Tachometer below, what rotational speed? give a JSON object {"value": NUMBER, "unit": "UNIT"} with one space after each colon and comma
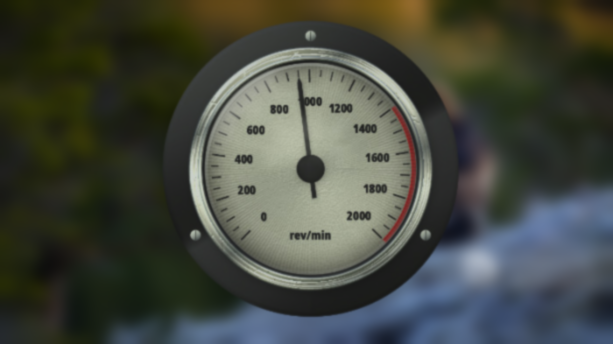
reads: {"value": 950, "unit": "rpm"}
